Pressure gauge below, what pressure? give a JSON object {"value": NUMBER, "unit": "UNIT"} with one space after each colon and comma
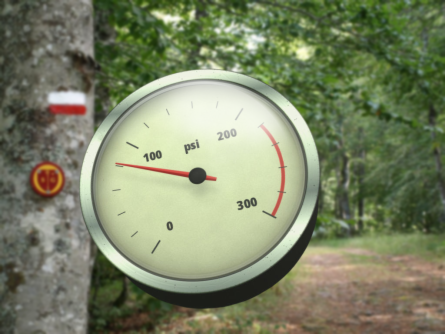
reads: {"value": 80, "unit": "psi"}
